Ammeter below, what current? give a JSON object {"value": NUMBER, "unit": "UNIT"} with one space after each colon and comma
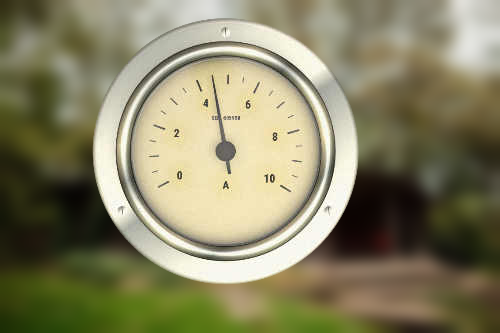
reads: {"value": 4.5, "unit": "A"}
